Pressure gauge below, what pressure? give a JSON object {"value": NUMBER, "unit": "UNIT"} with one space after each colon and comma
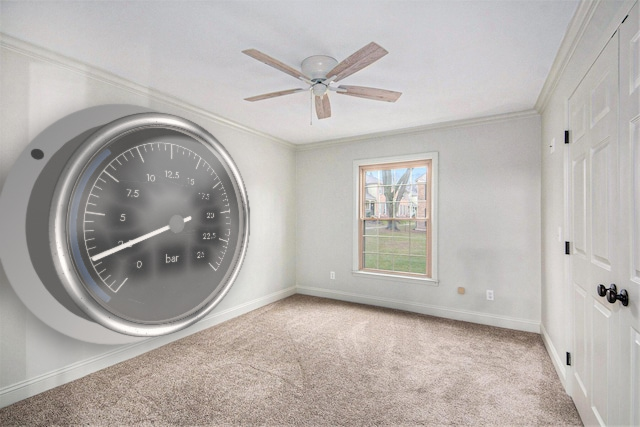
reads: {"value": 2.5, "unit": "bar"}
